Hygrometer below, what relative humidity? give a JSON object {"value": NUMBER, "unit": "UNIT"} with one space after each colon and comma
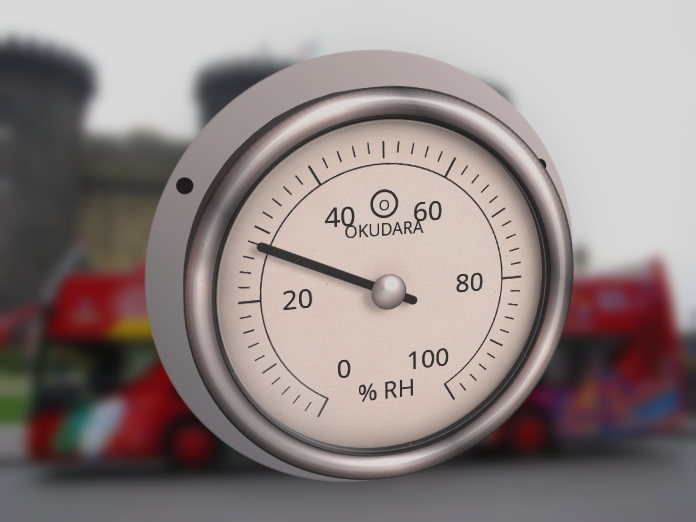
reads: {"value": 28, "unit": "%"}
